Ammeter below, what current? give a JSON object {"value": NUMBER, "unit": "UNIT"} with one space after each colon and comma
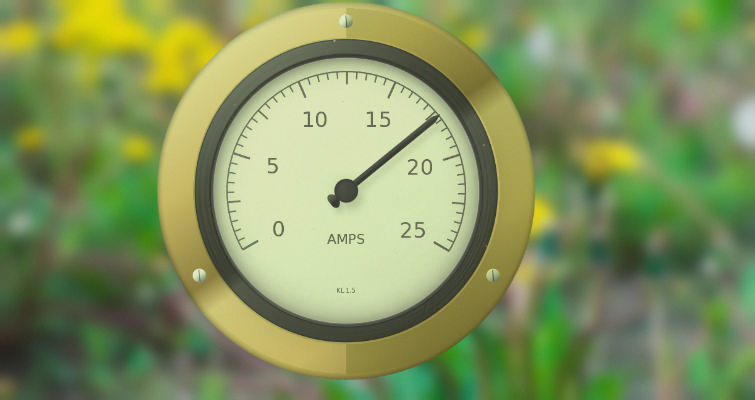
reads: {"value": 17.75, "unit": "A"}
